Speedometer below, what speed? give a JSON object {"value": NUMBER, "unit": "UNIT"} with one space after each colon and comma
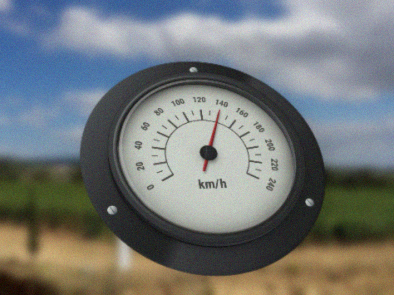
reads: {"value": 140, "unit": "km/h"}
